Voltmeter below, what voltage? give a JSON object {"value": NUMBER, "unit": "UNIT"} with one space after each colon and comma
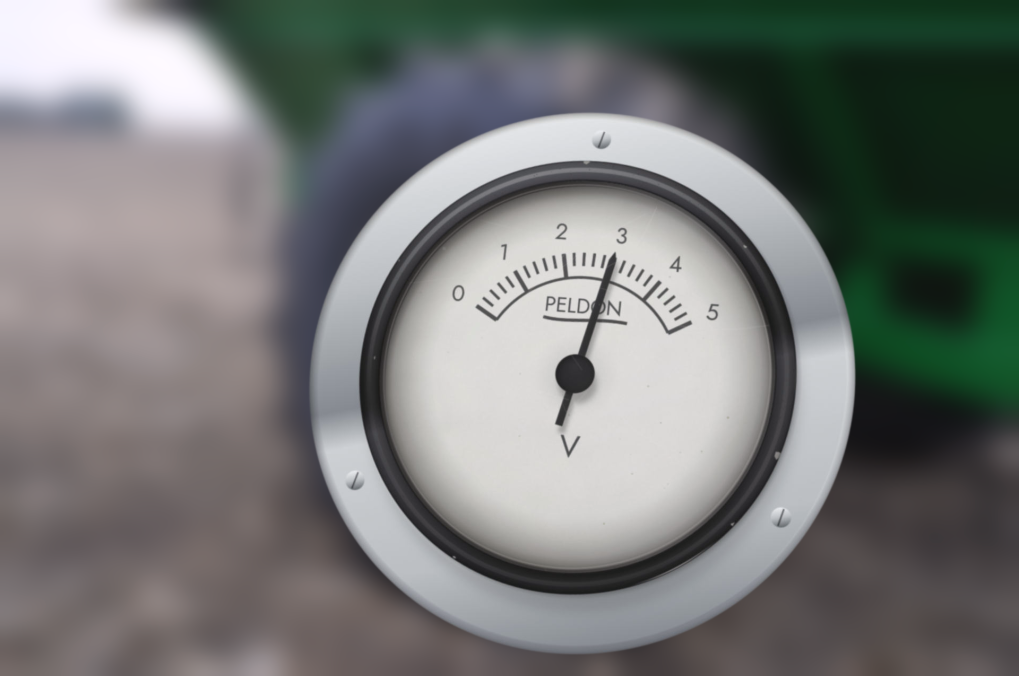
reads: {"value": 3, "unit": "V"}
